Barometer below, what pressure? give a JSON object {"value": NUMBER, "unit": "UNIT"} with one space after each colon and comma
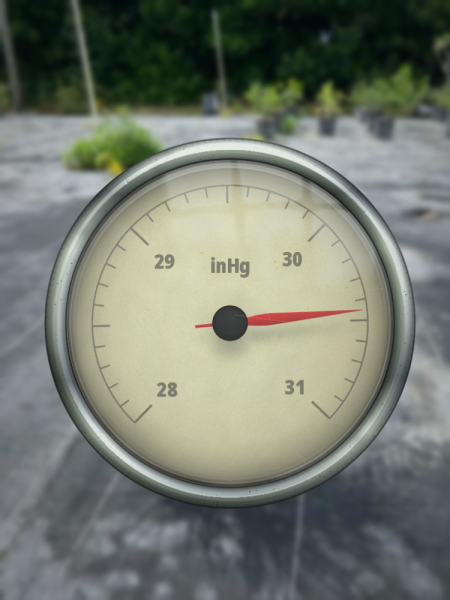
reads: {"value": 30.45, "unit": "inHg"}
